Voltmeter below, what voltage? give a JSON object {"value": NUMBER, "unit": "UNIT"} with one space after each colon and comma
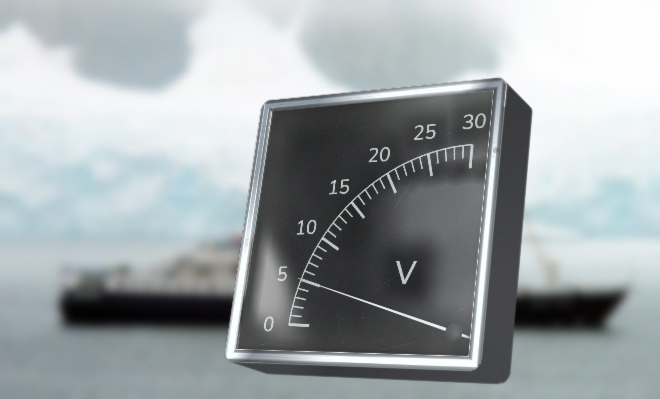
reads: {"value": 5, "unit": "V"}
